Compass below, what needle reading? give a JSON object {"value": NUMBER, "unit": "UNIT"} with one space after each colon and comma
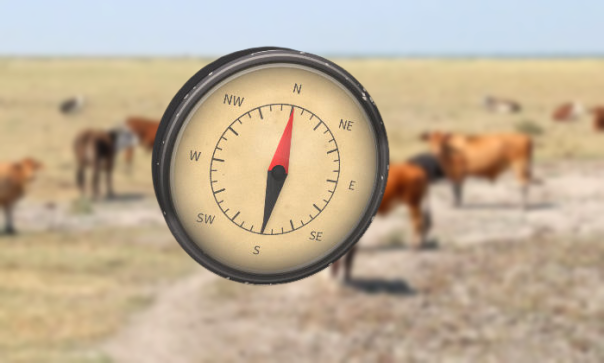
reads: {"value": 0, "unit": "°"}
